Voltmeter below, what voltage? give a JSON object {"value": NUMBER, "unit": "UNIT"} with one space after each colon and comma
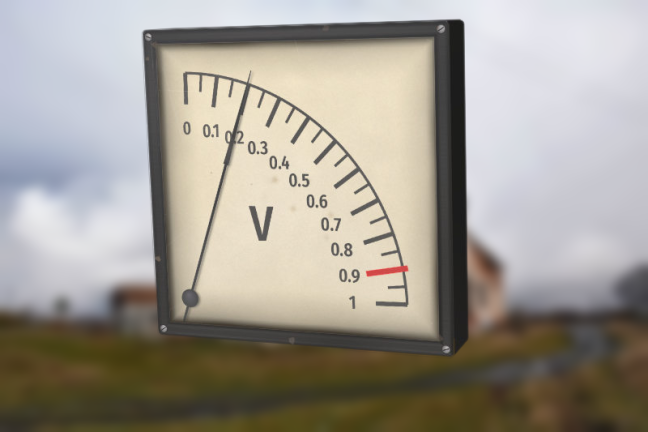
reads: {"value": 0.2, "unit": "V"}
